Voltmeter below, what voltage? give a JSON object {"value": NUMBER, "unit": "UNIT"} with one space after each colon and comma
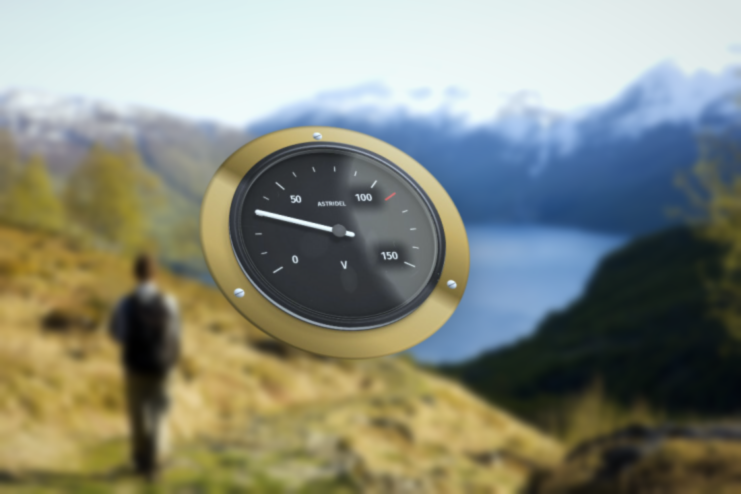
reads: {"value": 30, "unit": "V"}
